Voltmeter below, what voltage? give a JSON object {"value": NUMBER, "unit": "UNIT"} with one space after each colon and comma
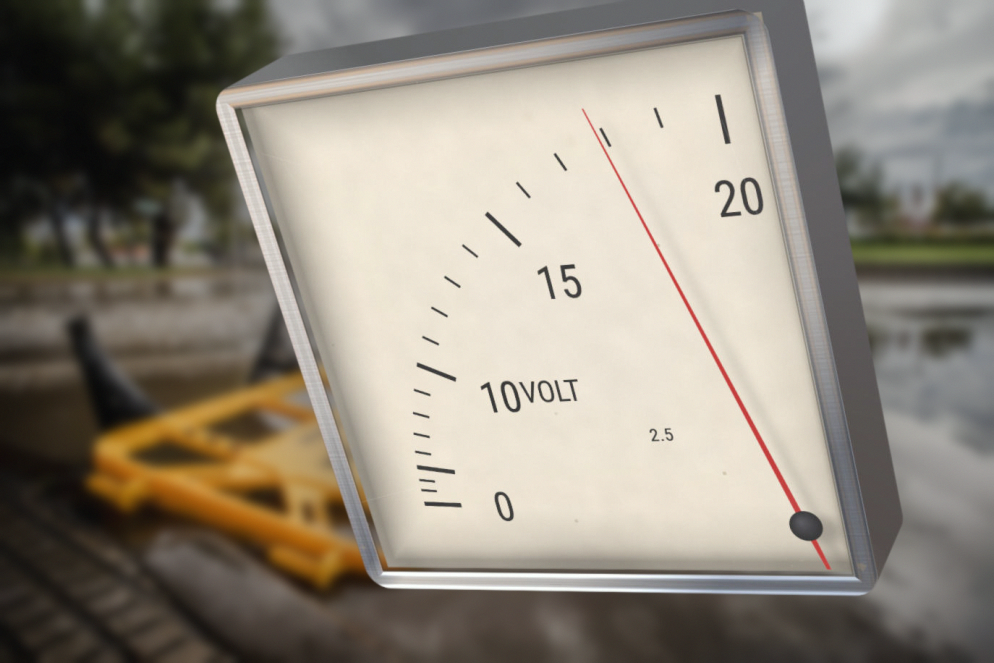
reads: {"value": 18, "unit": "V"}
